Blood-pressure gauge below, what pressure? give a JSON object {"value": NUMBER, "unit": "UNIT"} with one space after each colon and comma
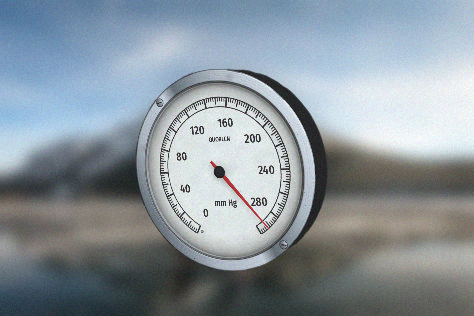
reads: {"value": 290, "unit": "mmHg"}
